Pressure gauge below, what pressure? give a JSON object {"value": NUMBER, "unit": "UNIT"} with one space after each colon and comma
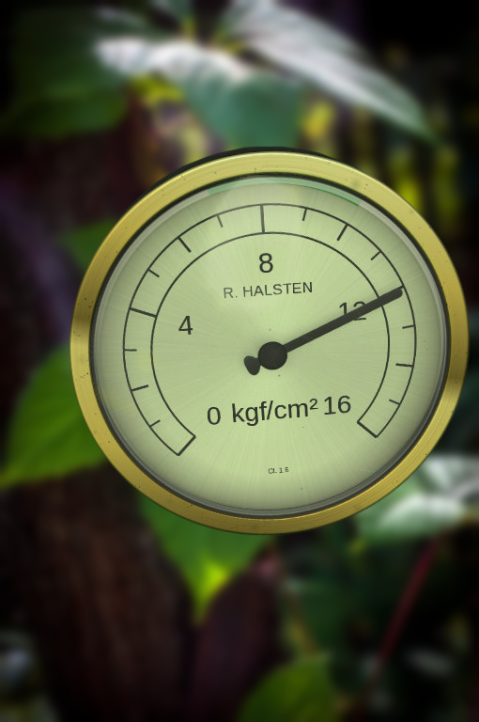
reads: {"value": 12, "unit": "kg/cm²"}
